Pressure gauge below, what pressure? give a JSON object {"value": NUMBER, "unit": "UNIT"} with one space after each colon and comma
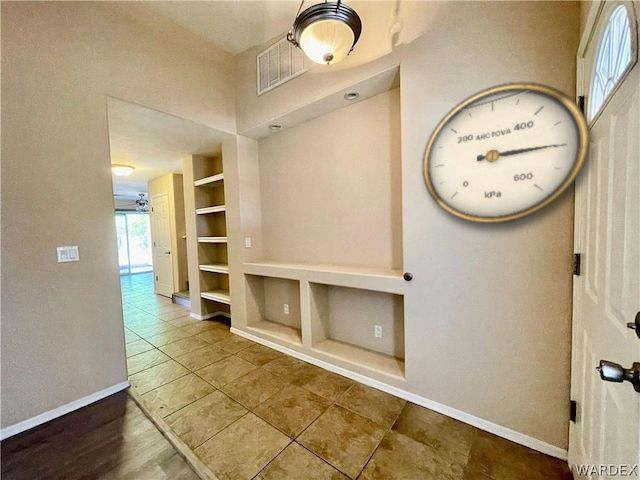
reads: {"value": 500, "unit": "kPa"}
